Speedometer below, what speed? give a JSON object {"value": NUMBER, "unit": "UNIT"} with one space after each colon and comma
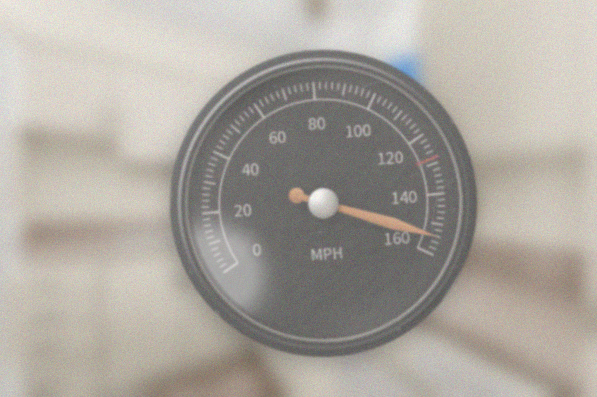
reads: {"value": 154, "unit": "mph"}
